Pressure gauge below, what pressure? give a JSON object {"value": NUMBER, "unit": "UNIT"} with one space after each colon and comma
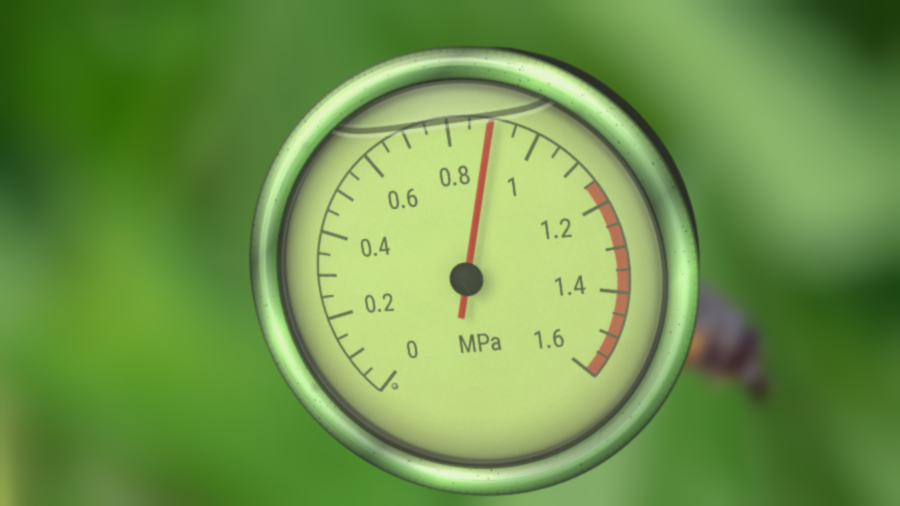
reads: {"value": 0.9, "unit": "MPa"}
